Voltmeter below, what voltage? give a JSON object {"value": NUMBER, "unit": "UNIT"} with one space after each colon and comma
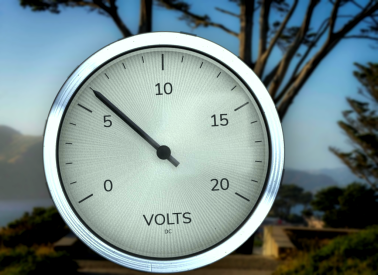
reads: {"value": 6, "unit": "V"}
